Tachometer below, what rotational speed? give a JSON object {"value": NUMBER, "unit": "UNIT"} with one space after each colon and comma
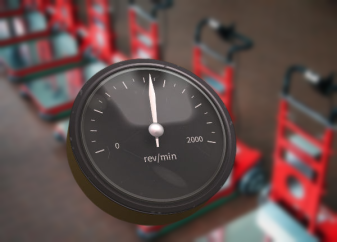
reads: {"value": 1050, "unit": "rpm"}
